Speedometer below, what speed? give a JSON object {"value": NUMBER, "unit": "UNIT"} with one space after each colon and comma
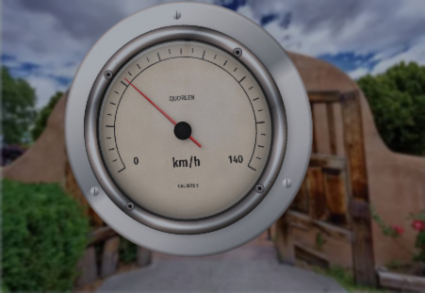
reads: {"value": 42.5, "unit": "km/h"}
